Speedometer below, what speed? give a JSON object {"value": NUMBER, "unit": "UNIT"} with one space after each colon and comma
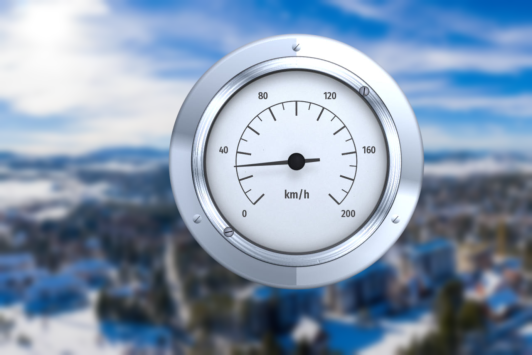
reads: {"value": 30, "unit": "km/h"}
